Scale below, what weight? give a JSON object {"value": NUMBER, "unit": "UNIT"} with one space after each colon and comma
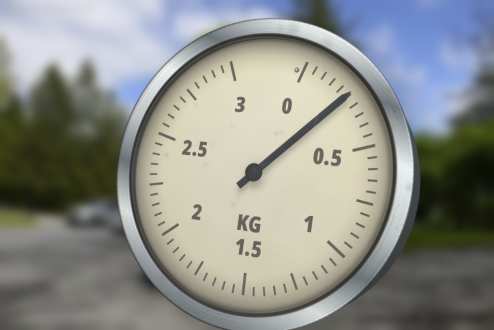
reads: {"value": 0.25, "unit": "kg"}
